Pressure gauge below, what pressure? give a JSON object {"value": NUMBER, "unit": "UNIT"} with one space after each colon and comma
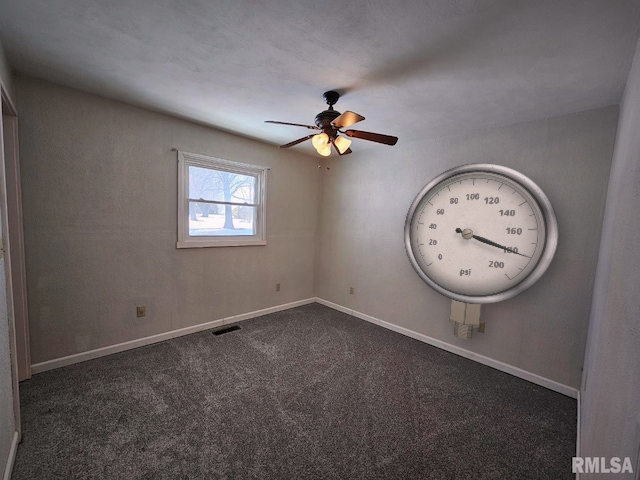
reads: {"value": 180, "unit": "psi"}
